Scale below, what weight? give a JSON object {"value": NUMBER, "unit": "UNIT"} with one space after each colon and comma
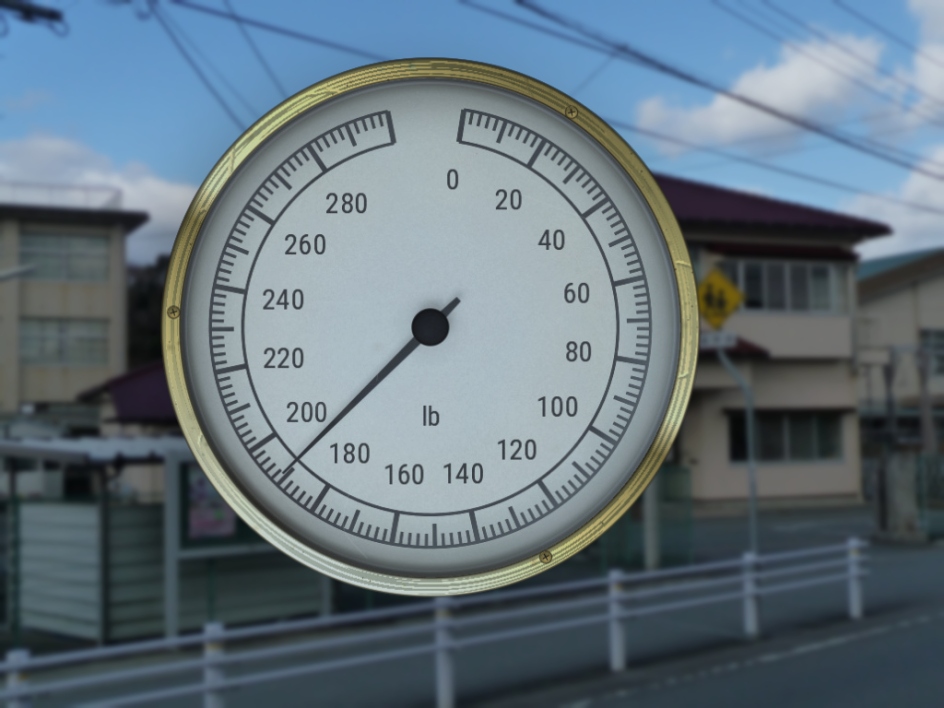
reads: {"value": 191, "unit": "lb"}
